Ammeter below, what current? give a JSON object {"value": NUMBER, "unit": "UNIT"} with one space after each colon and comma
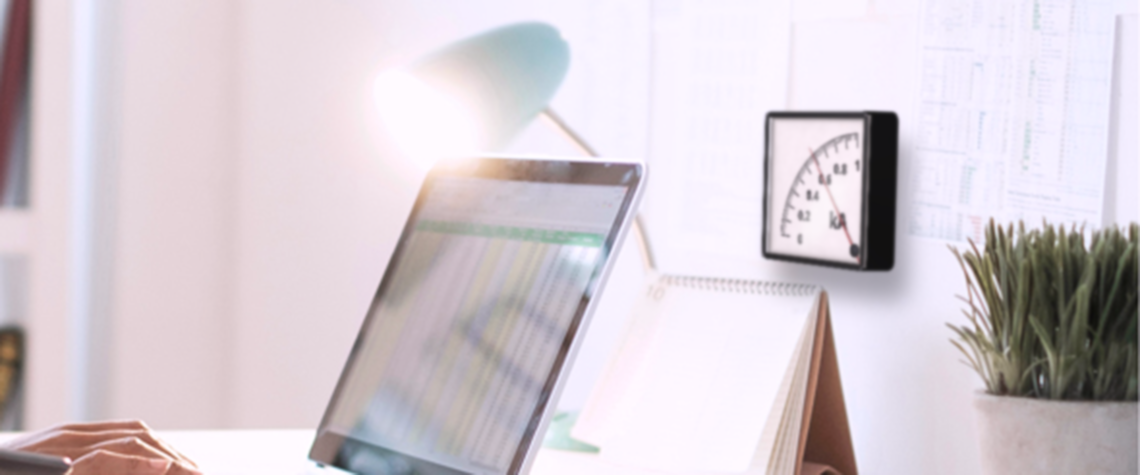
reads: {"value": 0.6, "unit": "kA"}
